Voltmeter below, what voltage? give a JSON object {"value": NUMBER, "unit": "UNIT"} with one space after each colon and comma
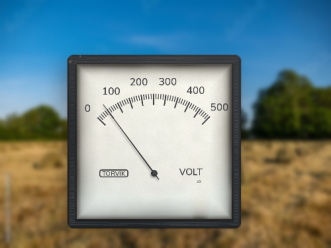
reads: {"value": 50, "unit": "V"}
